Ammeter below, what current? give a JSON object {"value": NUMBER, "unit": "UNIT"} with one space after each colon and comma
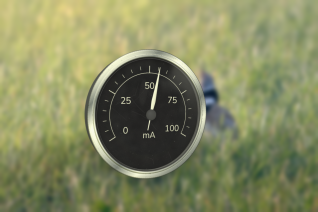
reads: {"value": 55, "unit": "mA"}
